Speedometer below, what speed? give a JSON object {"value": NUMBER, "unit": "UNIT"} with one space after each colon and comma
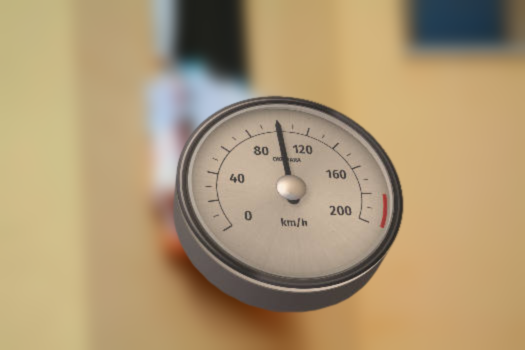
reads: {"value": 100, "unit": "km/h"}
